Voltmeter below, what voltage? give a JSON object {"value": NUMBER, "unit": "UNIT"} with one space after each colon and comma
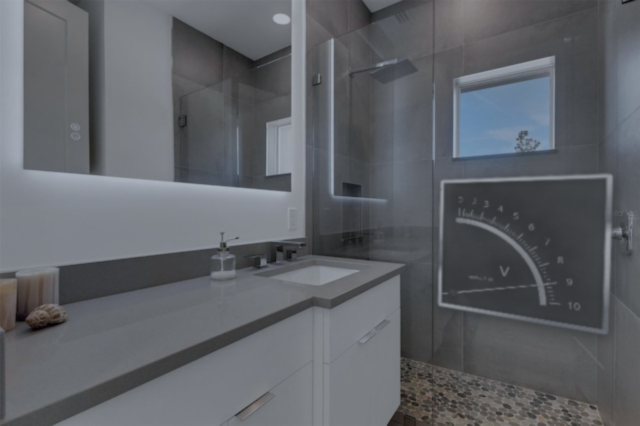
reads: {"value": 9, "unit": "V"}
